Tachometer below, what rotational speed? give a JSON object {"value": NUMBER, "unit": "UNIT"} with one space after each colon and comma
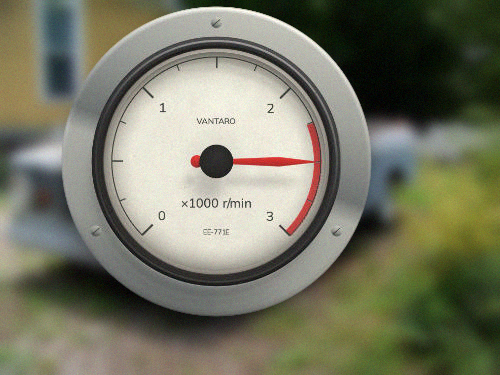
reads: {"value": 2500, "unit": "rpm"}
